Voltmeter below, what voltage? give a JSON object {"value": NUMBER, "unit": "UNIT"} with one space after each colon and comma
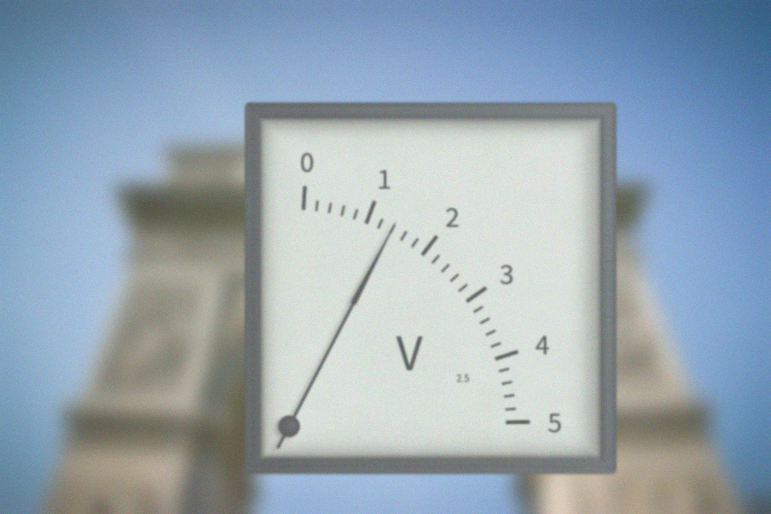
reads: {"value": 1.4, "unit": "V"}
